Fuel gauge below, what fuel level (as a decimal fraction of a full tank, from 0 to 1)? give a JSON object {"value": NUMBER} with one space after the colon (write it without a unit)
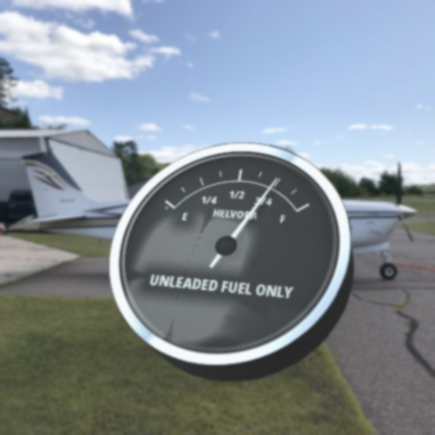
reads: {"value": 0.75}
